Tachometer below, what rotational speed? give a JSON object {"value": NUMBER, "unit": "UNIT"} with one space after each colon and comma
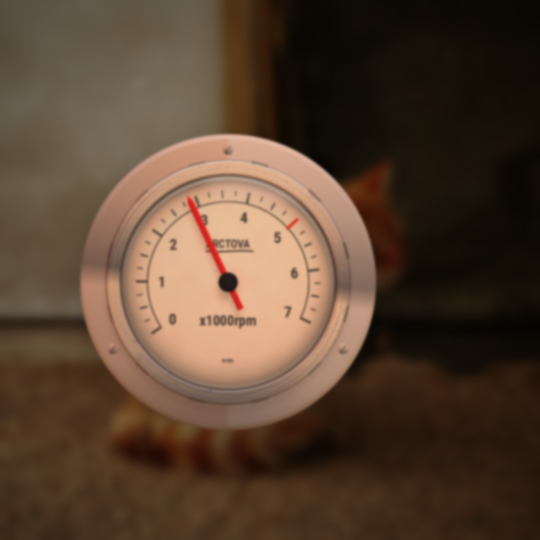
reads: {"value": 2875, "unit": "rpm"}
